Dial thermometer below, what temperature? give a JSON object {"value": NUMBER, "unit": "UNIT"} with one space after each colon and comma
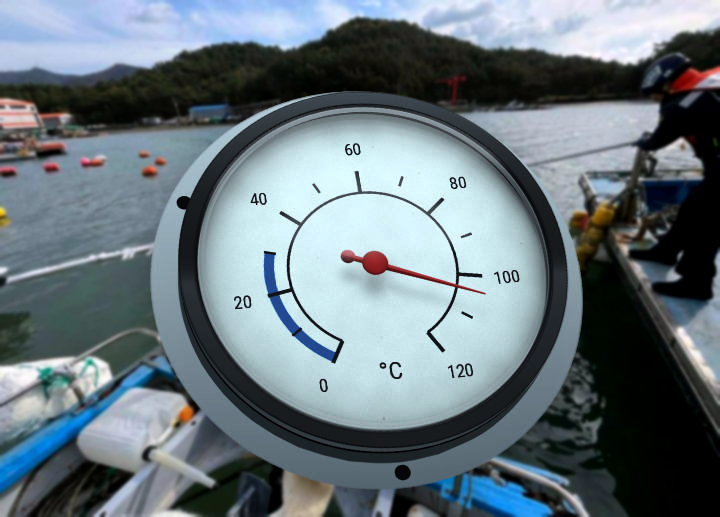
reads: {"value": 105, "unit": "°C"}
